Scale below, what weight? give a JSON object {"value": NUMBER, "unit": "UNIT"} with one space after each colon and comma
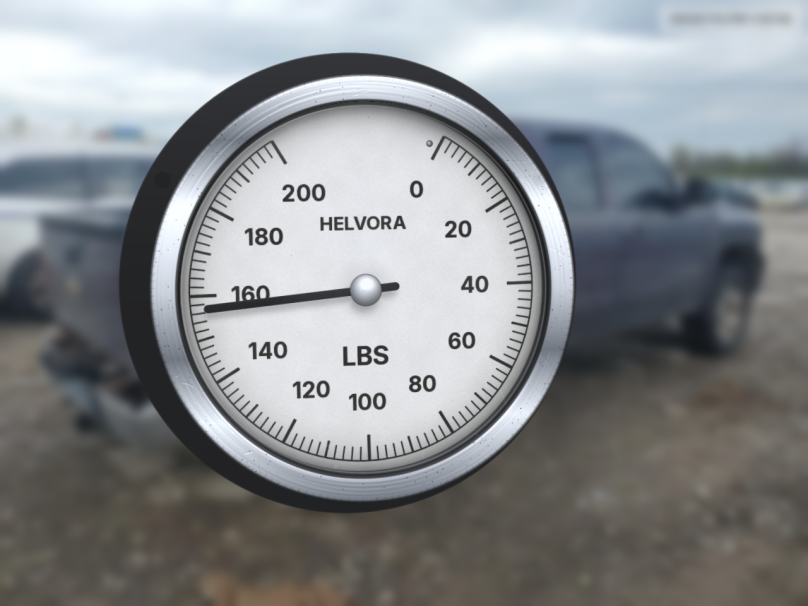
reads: {"value": 157, "unit": "lb"}
